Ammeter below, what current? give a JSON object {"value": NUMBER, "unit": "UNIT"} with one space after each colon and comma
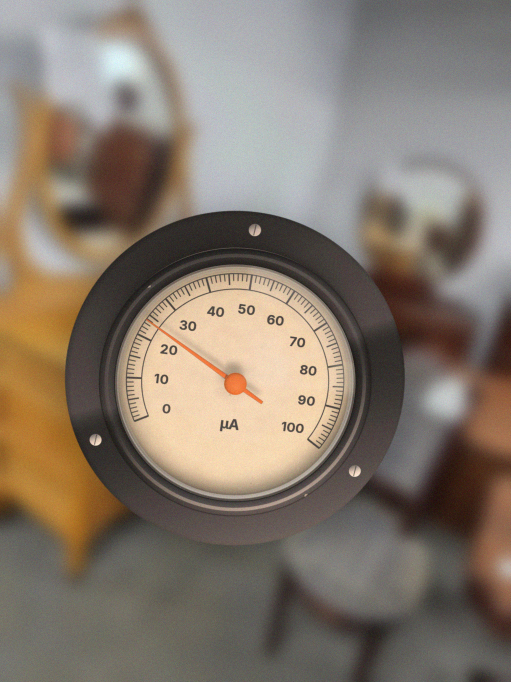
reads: {"value": 24, "unit": "µA"}
